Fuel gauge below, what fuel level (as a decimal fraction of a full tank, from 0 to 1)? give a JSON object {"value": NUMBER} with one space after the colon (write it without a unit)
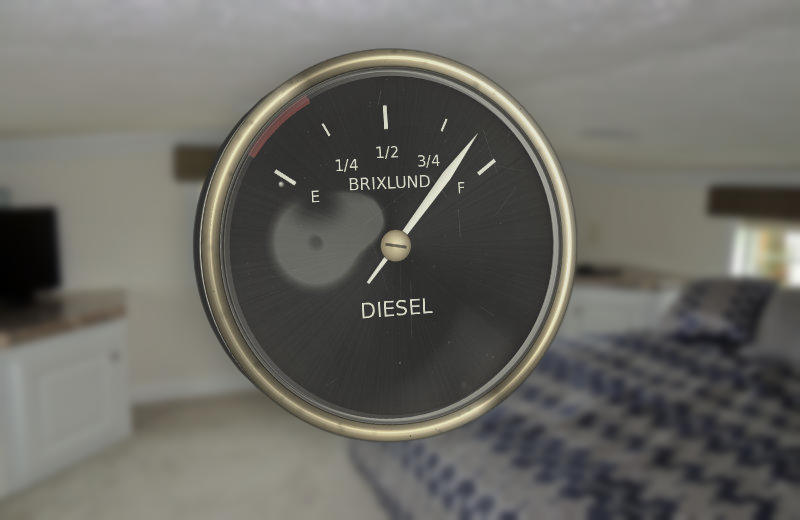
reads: {"value": 0.875}
